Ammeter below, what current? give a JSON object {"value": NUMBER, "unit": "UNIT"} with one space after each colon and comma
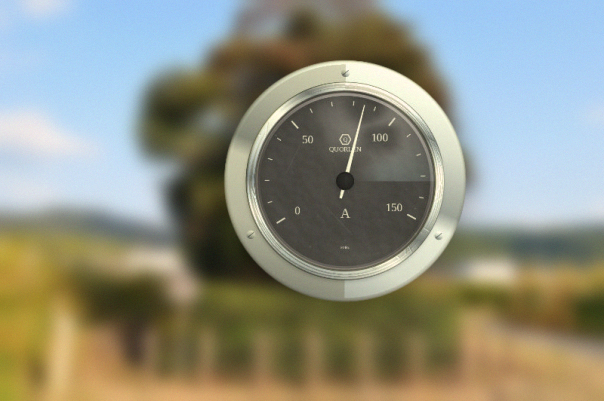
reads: {"value": 85, "unit": "A"}
